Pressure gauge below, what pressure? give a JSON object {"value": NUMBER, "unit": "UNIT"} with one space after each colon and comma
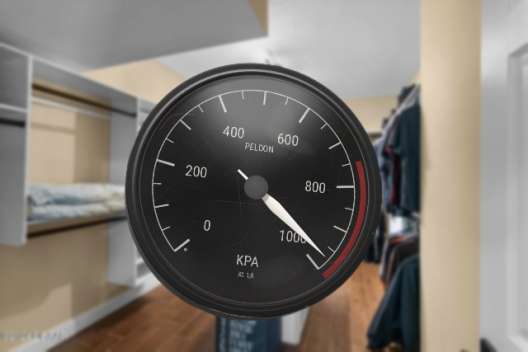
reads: {"value": 975, "unit": "kPa"}
